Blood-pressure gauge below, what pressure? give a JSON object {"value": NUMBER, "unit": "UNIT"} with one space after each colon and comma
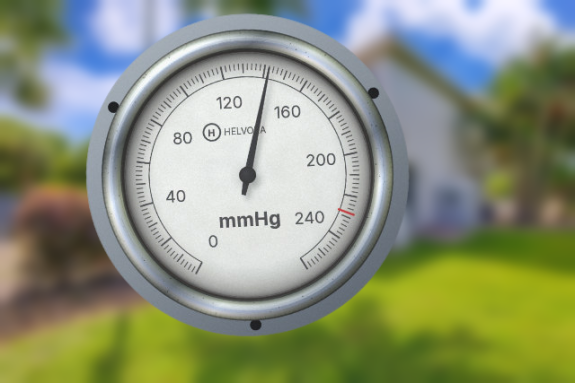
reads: {"value": 142, "unit": "mmHg"}
